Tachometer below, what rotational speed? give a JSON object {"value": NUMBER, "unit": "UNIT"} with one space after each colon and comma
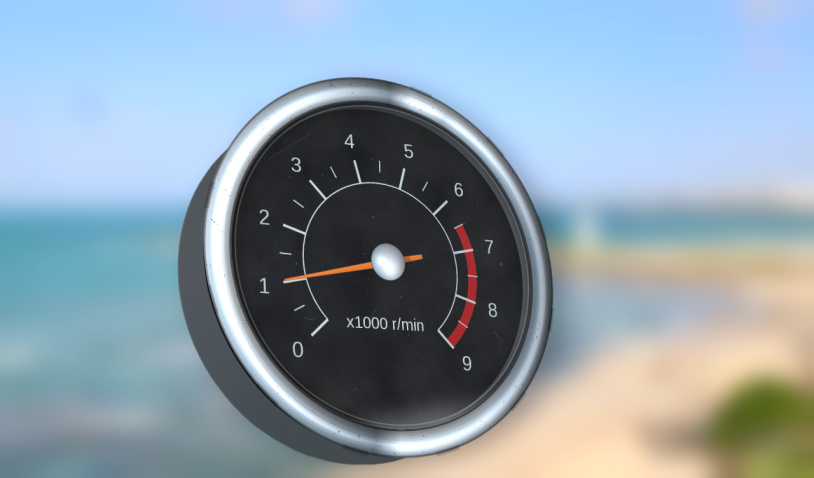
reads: {"value": 1000, "unit": "rpm"}
